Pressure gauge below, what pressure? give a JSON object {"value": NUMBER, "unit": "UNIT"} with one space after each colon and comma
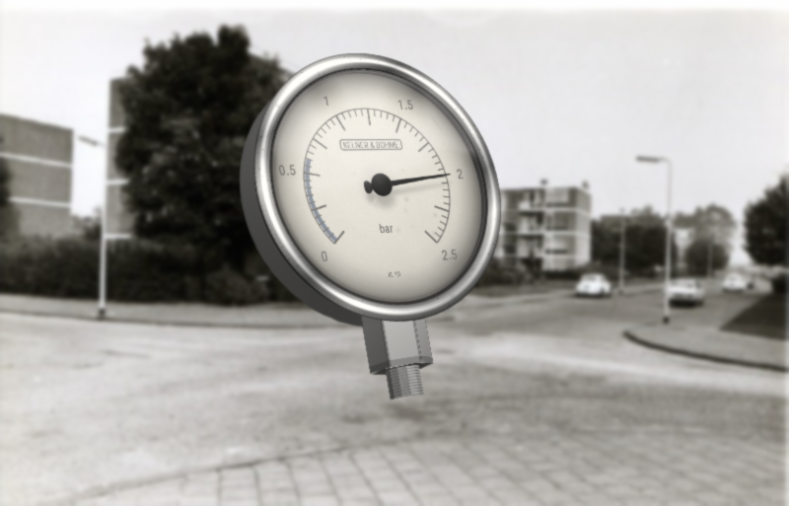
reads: {"value": 2, "unit": "bar"}
